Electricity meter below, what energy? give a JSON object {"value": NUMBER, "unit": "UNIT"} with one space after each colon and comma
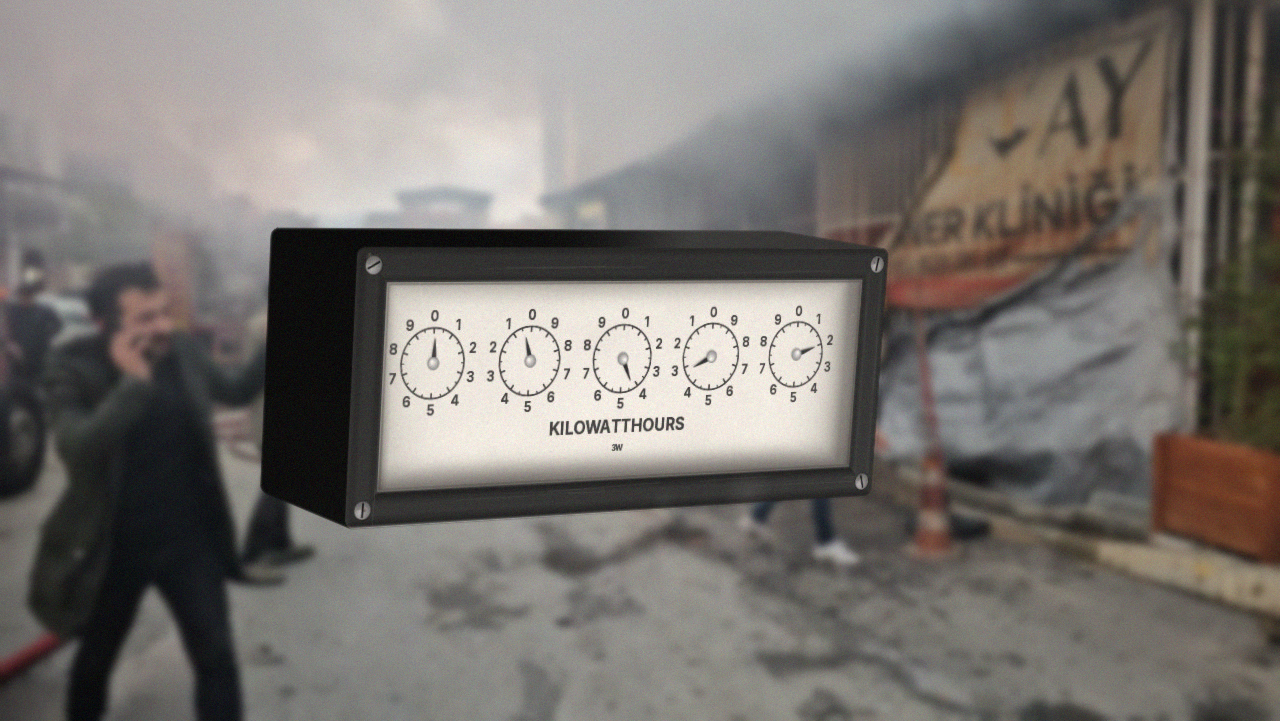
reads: {"value": 432, "unit": "kWh"}
